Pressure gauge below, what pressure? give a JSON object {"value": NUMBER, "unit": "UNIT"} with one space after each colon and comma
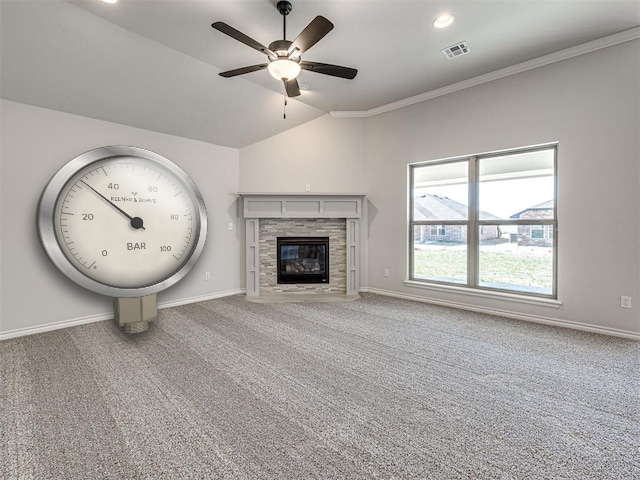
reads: {"value": 32, "unit": "bar"}
